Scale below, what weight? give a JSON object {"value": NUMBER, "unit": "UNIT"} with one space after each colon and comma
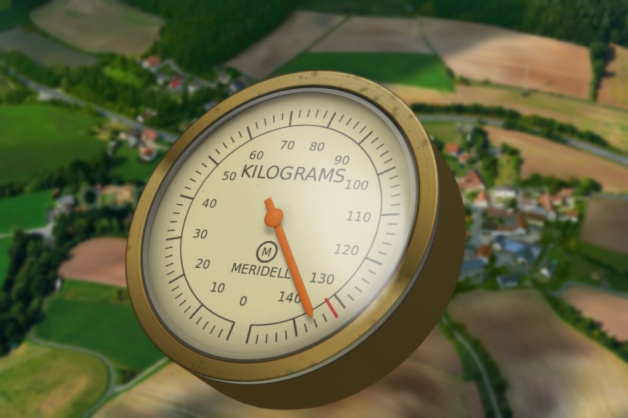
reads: {"value": 136, "unit": "kg"}
